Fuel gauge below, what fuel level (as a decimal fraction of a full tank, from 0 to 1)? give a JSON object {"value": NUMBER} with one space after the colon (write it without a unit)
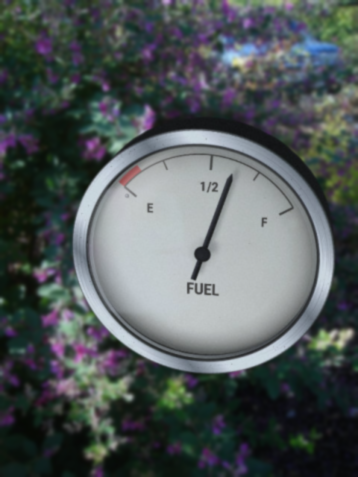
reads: {"value": 0.625}
